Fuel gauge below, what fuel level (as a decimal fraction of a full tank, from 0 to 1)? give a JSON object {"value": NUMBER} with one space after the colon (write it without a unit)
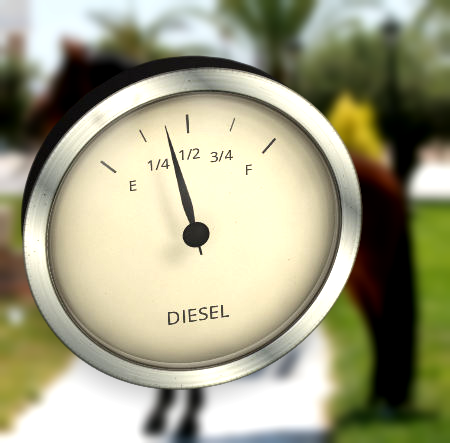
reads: {"value": 0.375}
